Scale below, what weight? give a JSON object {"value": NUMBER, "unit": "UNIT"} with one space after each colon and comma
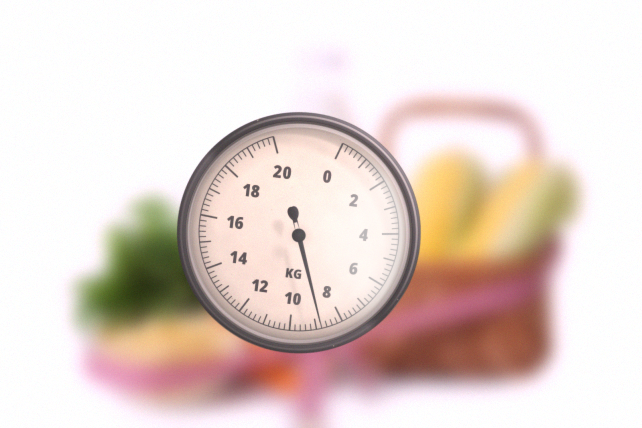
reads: {"value": 8.8, "unit": "kg"}
